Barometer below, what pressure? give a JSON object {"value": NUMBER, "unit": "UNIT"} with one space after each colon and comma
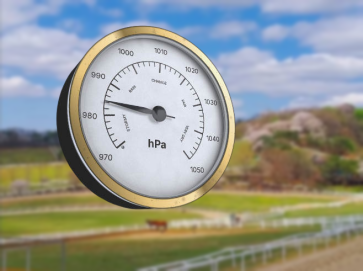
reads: {"value": 984, "unit": "hPa"}
